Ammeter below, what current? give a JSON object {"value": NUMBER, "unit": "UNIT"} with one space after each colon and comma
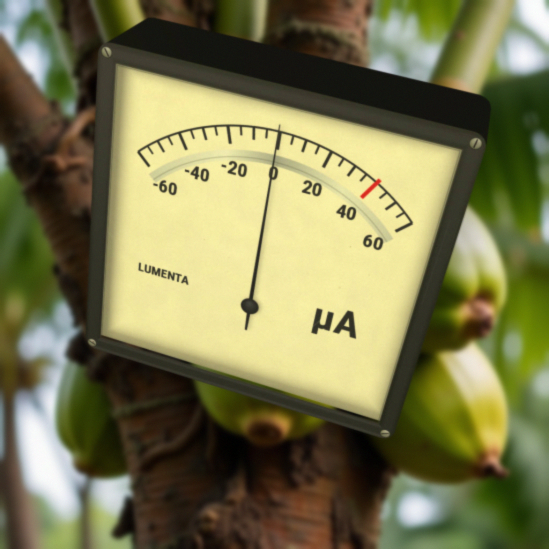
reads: {"value": 0, "unit": "µA"}
